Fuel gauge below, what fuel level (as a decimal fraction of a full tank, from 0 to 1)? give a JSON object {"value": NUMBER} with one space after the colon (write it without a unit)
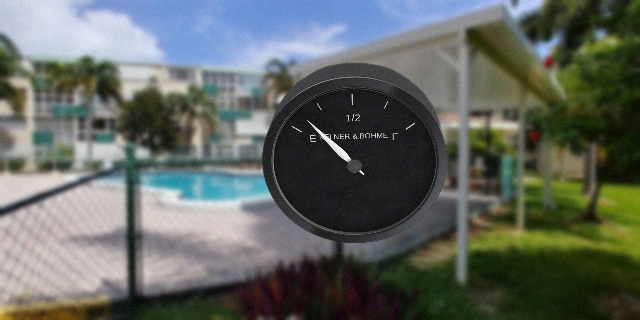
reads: {"value": 0.125}
